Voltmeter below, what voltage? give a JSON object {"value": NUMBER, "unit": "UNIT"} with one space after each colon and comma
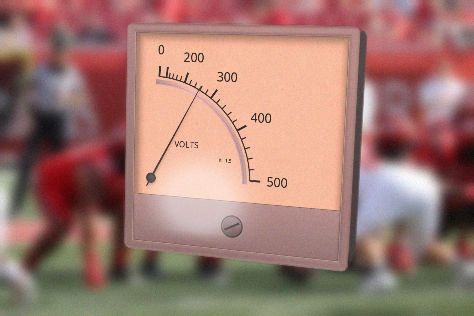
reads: {"value": 260, "unit": "V"}
